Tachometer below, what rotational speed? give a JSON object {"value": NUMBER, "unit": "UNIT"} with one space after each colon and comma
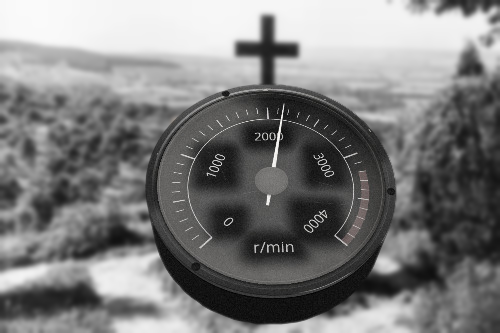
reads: {"value": 2150, "unit": "rpm"}
